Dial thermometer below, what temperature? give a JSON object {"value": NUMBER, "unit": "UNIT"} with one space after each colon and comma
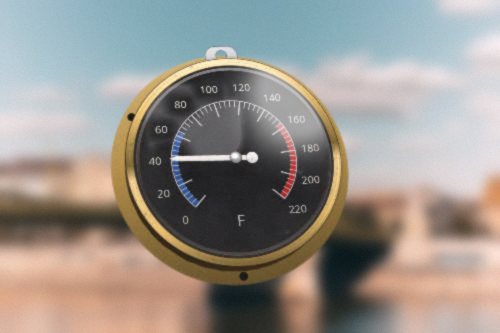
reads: {"value": 40, "unit": "°F"}
